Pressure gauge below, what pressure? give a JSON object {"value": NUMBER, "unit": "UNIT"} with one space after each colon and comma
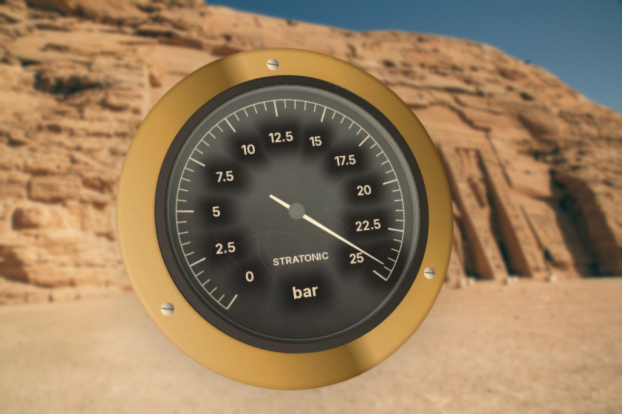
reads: {"value": 24.5, "unit": "bar"}
